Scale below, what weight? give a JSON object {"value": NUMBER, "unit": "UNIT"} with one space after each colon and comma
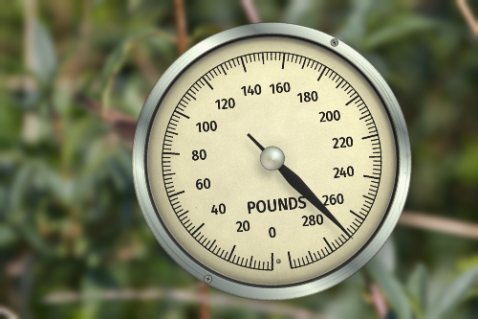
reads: {"value": 270, "unit": "lb"}
